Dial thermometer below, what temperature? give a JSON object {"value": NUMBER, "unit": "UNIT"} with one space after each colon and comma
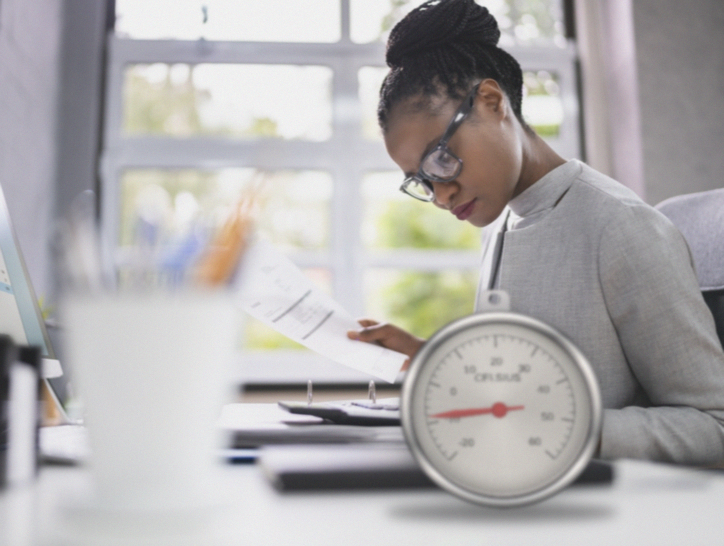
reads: {"value": -8, "unit": "°C"}
